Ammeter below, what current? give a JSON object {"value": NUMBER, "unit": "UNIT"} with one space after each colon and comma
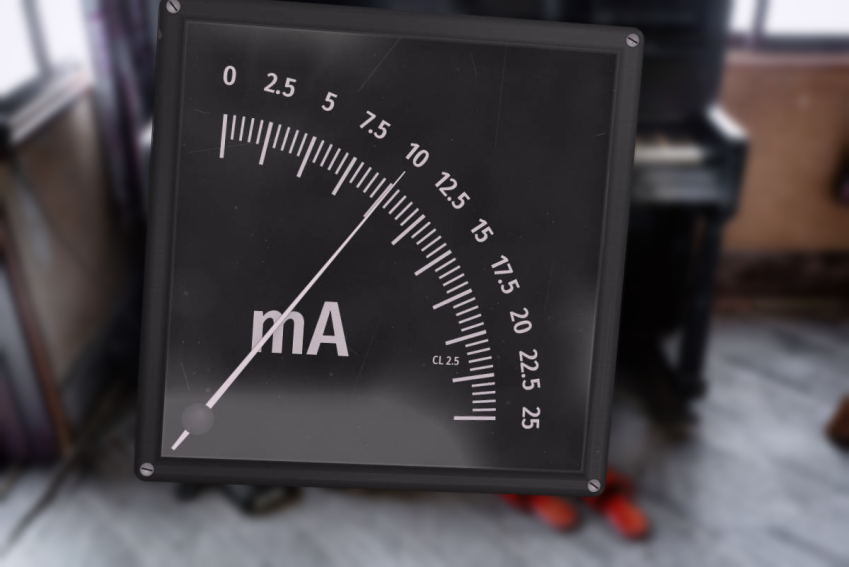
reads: {"value": 10, "unit": "mA"}
